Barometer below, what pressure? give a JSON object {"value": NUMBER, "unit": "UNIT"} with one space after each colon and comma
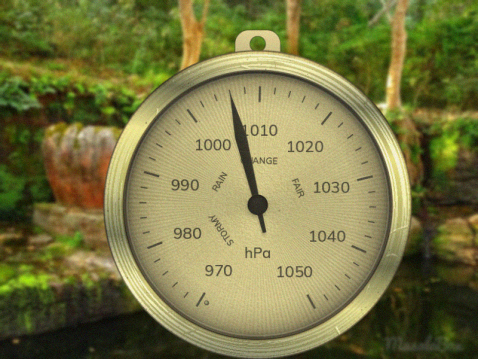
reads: {"value": 1006, "unit": "hPa"}
